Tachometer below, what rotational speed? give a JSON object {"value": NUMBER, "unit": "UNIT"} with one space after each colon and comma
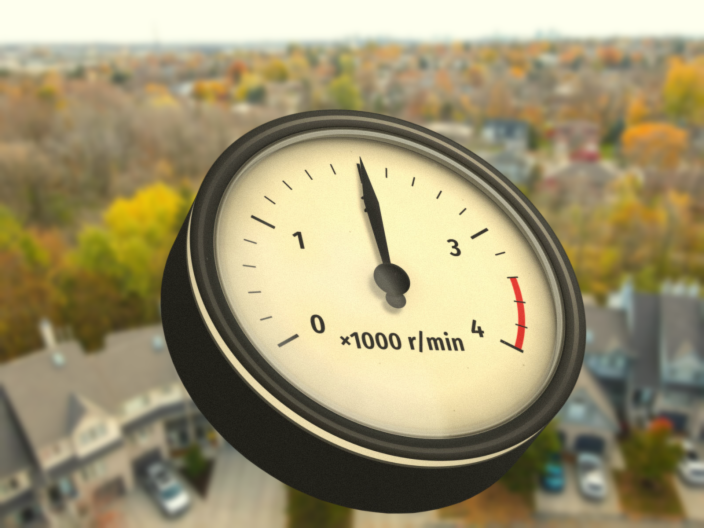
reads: {"value": 2000, "unit": "rpm"}
